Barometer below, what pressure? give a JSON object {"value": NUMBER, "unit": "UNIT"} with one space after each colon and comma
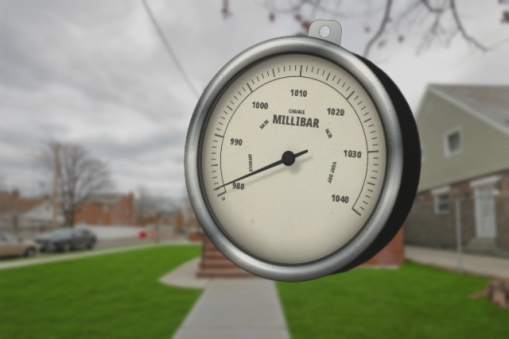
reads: {"value": 981, "unit": "mbar"}
